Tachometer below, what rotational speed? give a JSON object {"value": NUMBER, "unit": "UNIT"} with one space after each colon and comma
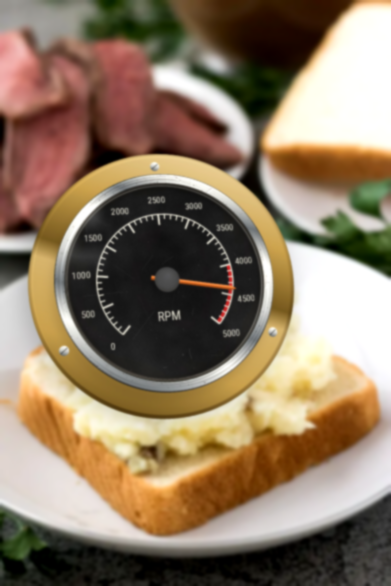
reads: {"value": 4400, "unit": "rpm"}
